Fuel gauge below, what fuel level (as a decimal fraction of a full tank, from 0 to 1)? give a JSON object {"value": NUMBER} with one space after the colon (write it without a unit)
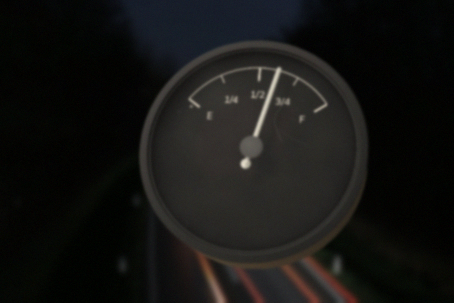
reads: {"value": 0.625}
